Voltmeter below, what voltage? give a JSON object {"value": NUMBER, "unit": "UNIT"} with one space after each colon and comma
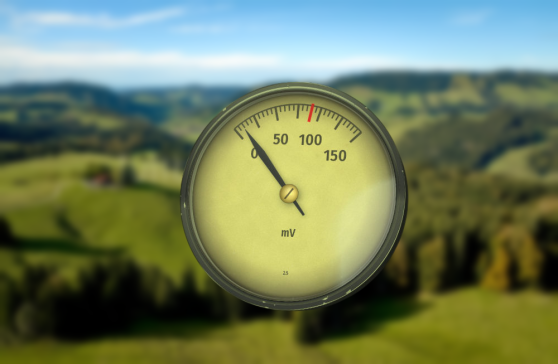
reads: {"value": 10, "unit": "mV"}
